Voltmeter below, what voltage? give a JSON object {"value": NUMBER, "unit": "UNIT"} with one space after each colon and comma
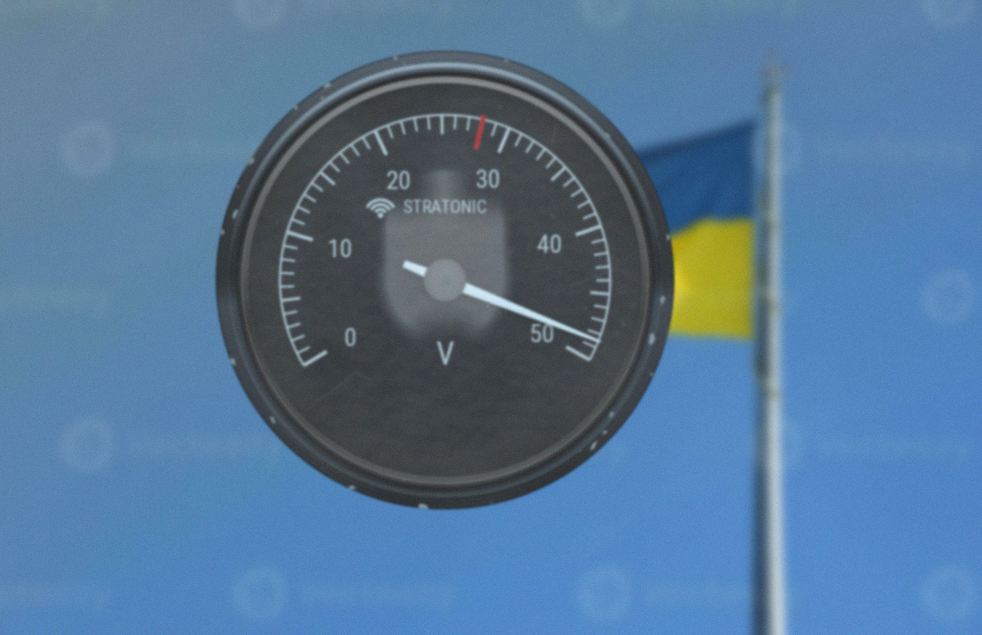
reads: {"value": 48.5, "unit": "V"}
